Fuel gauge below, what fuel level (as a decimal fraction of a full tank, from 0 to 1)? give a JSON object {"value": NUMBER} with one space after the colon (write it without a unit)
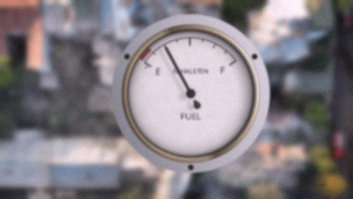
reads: {"value": 0.25}
